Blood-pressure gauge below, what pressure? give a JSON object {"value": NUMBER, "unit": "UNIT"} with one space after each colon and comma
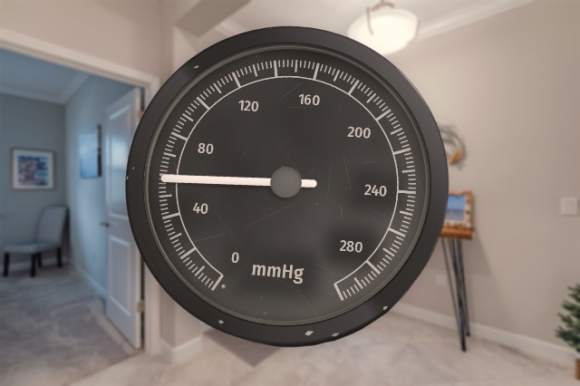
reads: {"value": 58, "unit": "mmHg"}
